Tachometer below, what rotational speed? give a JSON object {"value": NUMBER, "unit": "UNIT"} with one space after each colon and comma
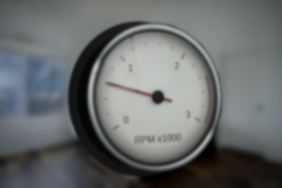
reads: {"value": 600, "unit": "rpm"}
